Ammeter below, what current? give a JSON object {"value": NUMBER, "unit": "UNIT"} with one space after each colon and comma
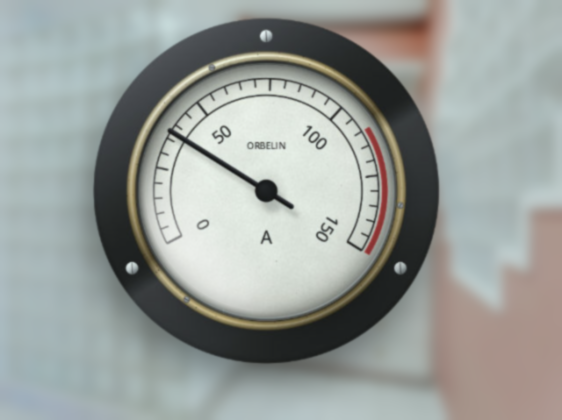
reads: {"value": 37.5, "unit": "A"}
